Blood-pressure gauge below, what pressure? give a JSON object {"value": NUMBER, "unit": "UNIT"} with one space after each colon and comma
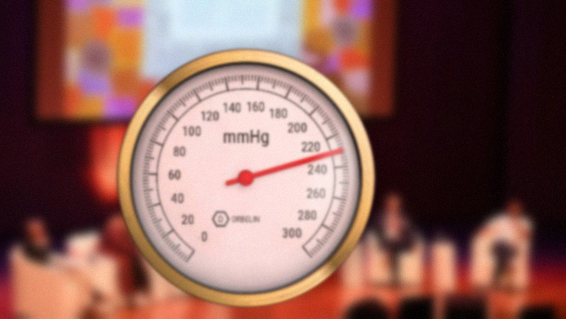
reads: {"value": 230, "unit": "mmHg"}
